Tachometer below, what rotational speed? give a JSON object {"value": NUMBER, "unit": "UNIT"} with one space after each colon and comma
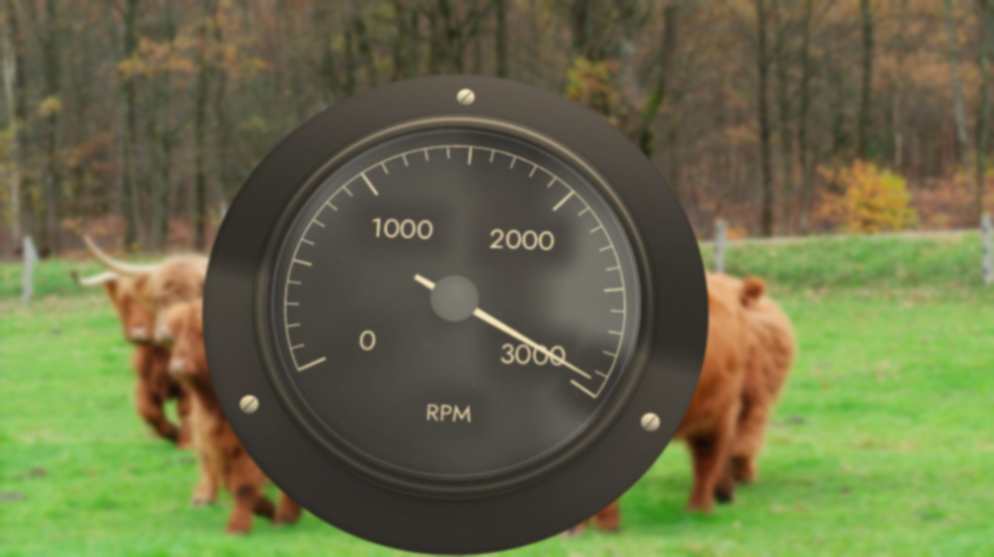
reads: {"value": 2950, "unit": "rpm"}
